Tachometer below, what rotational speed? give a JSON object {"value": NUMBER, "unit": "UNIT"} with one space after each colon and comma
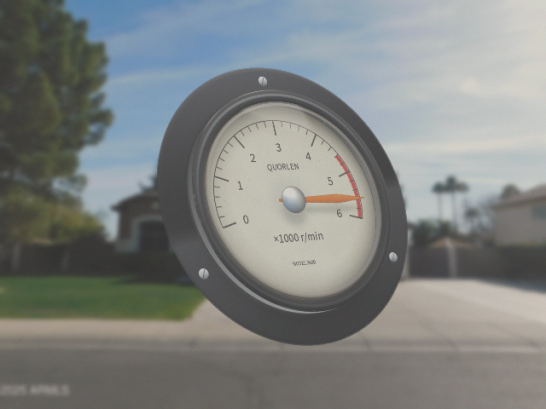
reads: {"value": 5600, "unit": "rpm"}
